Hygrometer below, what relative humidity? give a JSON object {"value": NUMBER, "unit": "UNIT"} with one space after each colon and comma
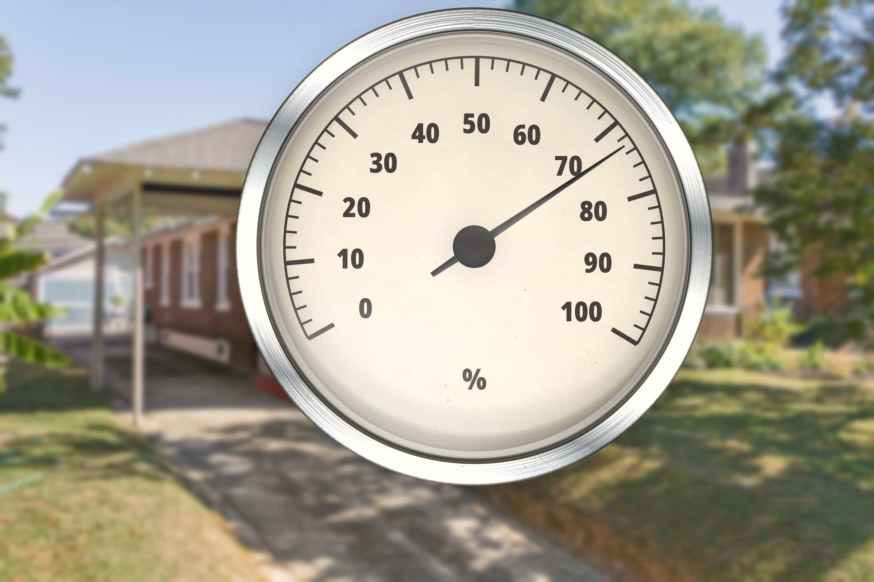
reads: {"value": 73, "unit": "%"}
